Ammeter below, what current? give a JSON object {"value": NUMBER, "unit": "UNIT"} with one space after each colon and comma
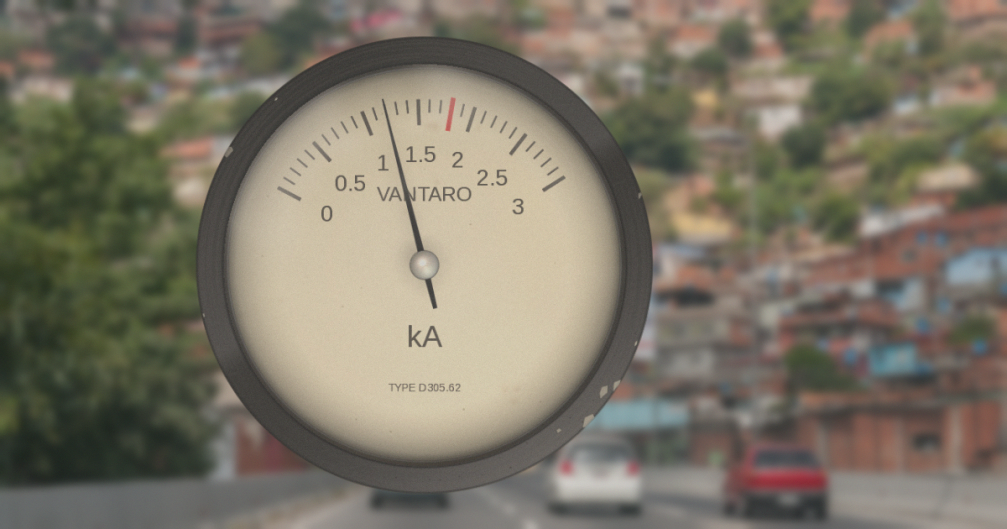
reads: {"value": 1.2, "unit": "kA"}
